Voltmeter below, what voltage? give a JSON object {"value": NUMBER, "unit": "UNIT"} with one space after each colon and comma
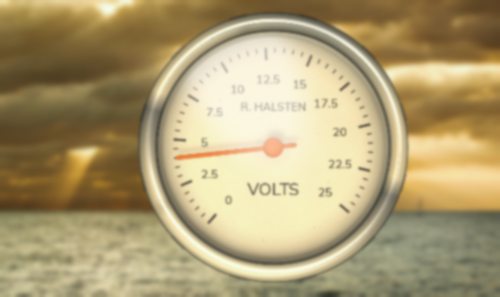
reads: {"value": 4, "unit": "V"}
